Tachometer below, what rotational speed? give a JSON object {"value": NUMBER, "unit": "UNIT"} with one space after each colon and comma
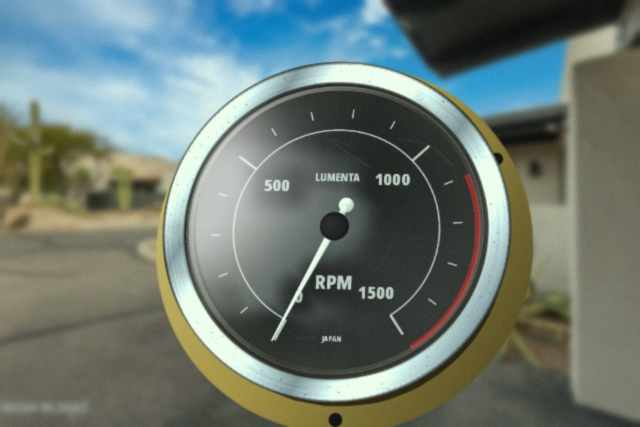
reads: {"value": 0, "unit": "rpm"}
